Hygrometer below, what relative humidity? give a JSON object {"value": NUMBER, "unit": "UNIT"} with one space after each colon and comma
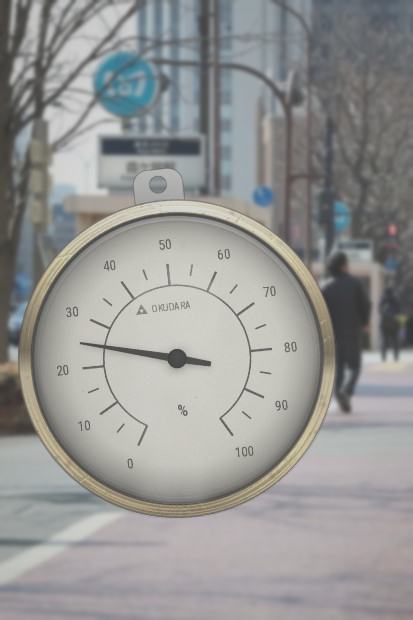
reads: {"value": 25, "unit": "%"}
